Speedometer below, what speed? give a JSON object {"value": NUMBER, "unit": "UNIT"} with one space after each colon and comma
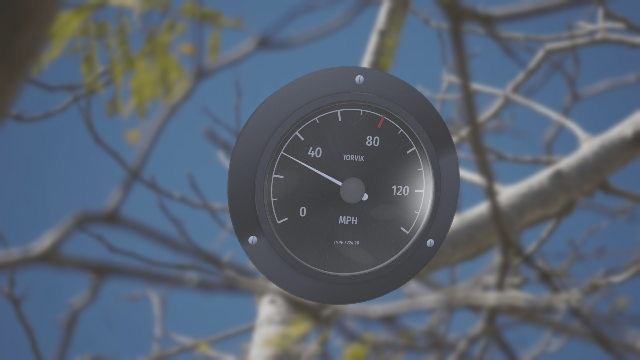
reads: {"value": 30, "unit": "mph"}
